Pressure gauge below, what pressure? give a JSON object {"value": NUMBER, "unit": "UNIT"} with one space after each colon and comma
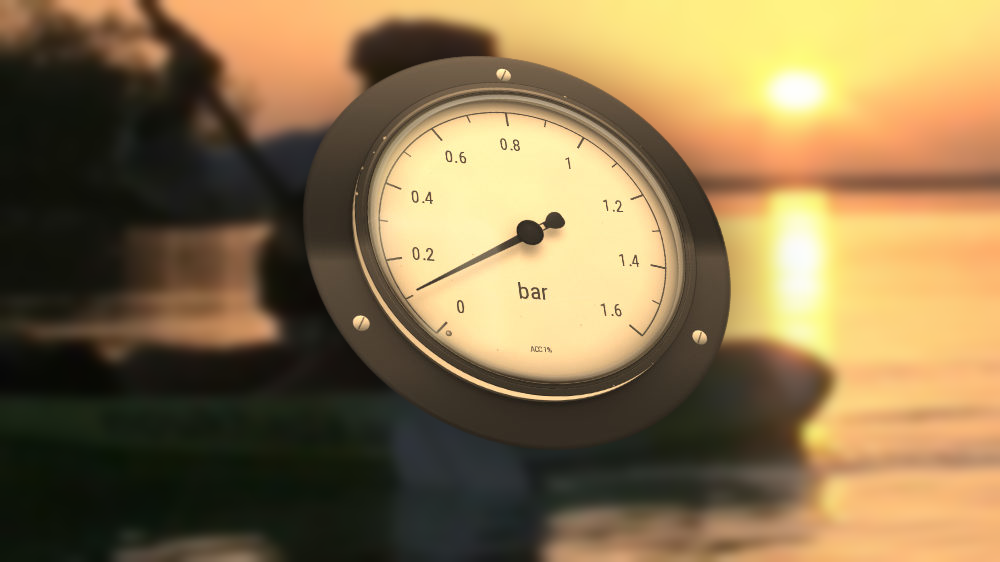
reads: {"value": 0.1, "unit": "bar"}
